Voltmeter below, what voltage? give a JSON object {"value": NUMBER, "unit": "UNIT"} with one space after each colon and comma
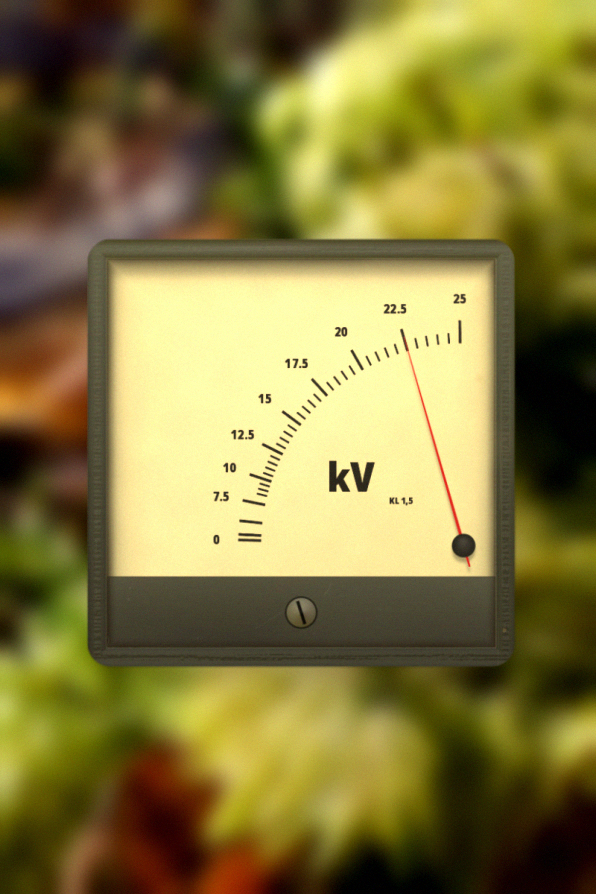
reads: {"value": 22.5, "unit": "kV"}
